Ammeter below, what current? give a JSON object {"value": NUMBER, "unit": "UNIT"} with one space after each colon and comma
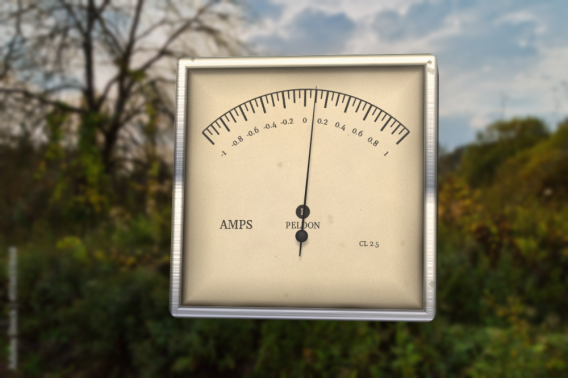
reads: {"value": 0.1, "unit": "A"}
